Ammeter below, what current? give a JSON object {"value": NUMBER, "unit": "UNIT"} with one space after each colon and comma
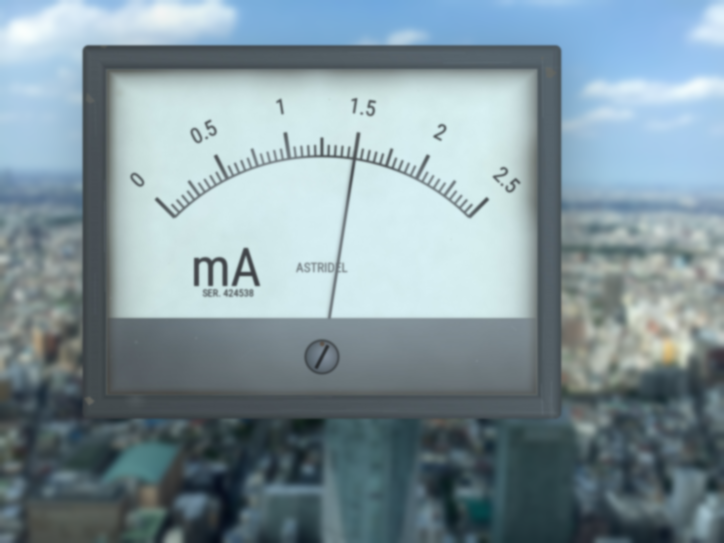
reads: {"value": 1.5, "unit": "mA"}
